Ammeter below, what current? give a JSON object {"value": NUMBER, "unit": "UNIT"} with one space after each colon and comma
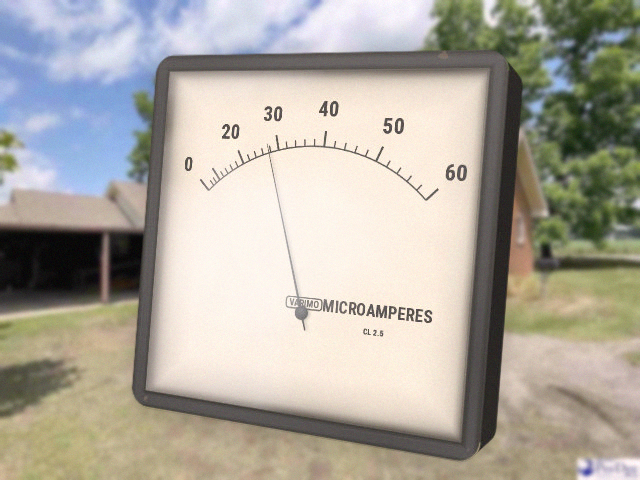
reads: {"value": 28, "unit": "µA"}
